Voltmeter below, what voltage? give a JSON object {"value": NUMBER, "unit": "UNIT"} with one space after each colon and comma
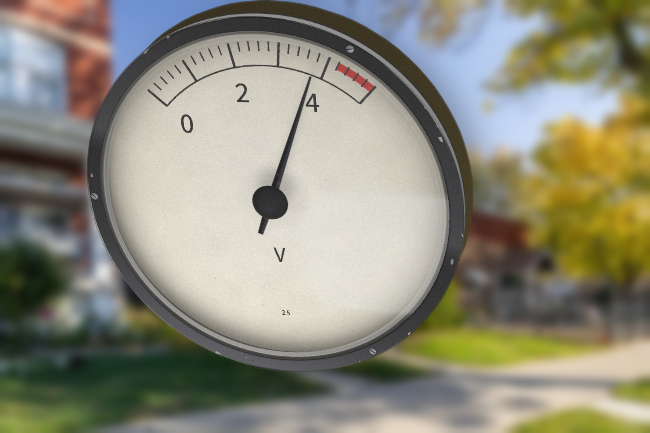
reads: {"value": 3.8, "unit": "V"}
